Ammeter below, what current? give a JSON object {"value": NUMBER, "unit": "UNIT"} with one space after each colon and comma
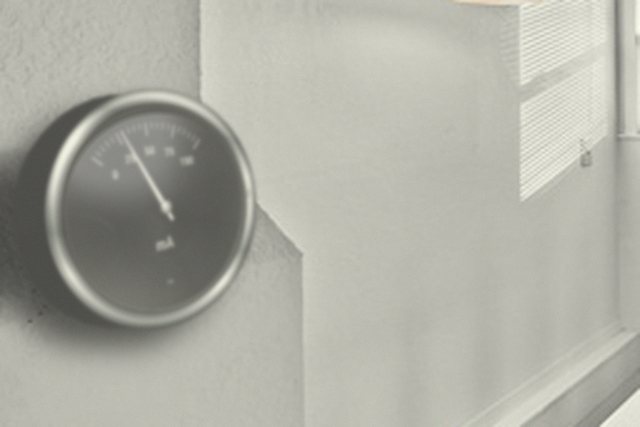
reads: {"value": 25, "unit": "mA"}
